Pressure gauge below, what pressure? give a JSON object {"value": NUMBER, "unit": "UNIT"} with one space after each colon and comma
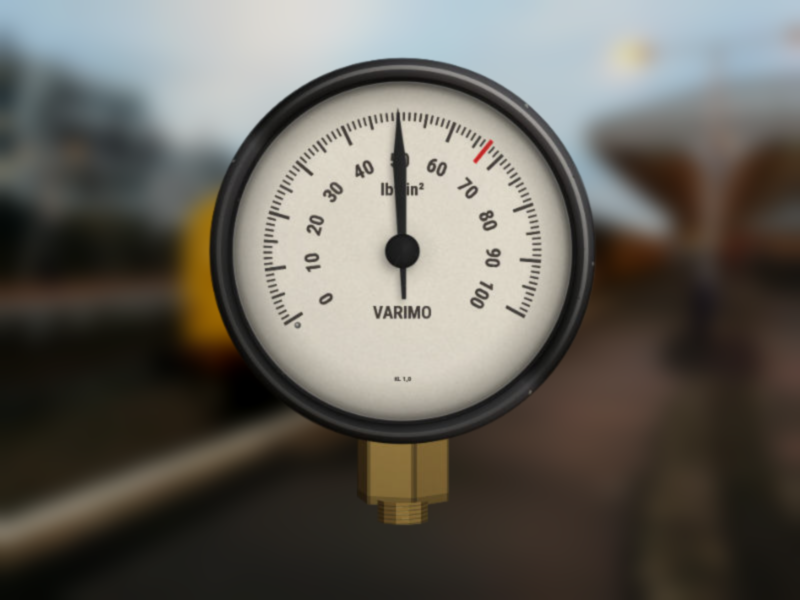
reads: {"value": 50, "unit": "psi"}
